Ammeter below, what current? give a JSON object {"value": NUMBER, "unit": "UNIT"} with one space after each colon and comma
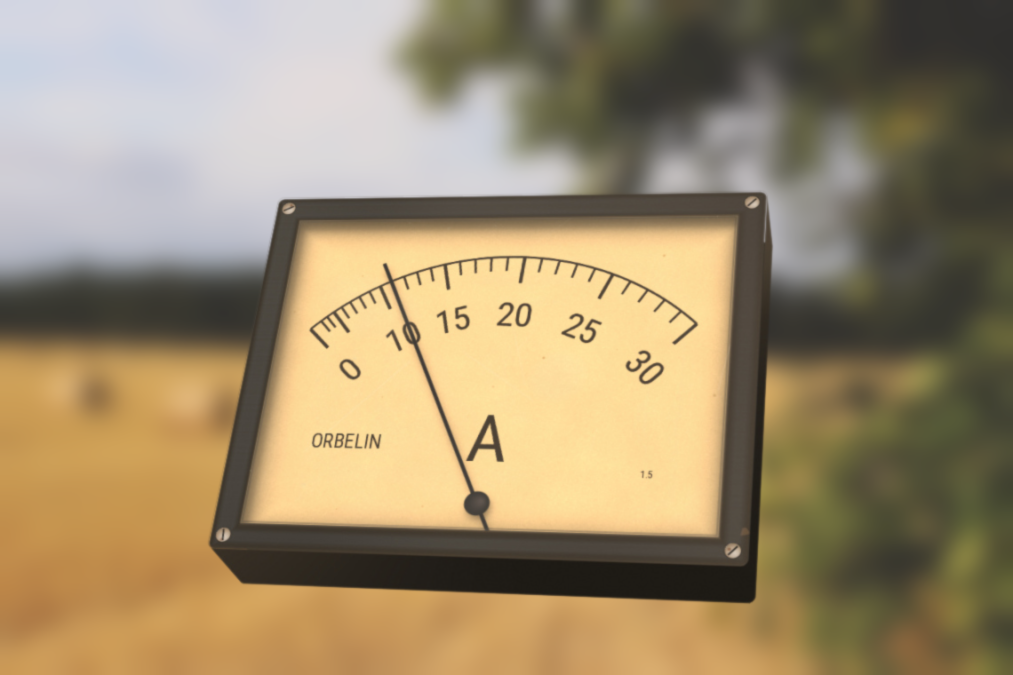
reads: {"value": 11, "unit": "A"}
